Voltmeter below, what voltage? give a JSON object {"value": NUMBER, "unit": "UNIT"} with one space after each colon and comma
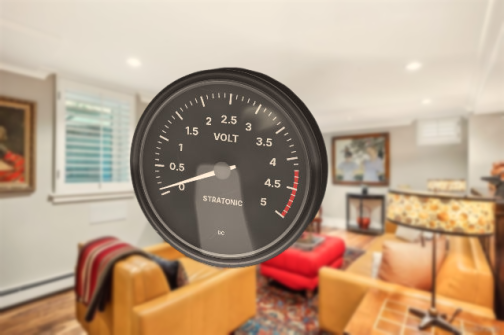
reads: {"value": 0.1, "unit": "V"}
